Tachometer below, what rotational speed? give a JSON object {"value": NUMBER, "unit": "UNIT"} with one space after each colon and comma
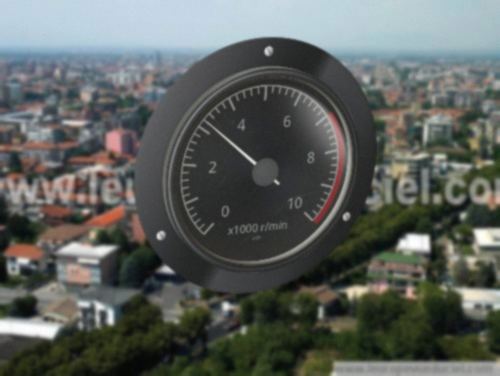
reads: {"value": 3200, "unit": "rpm"}
